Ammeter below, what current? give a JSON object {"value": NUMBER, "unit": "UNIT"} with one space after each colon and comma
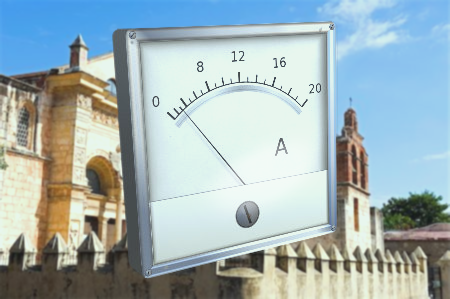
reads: {"value": 3, "unit": "A"}
